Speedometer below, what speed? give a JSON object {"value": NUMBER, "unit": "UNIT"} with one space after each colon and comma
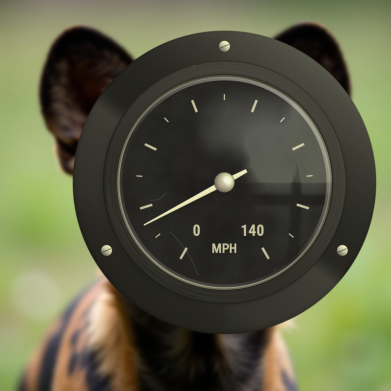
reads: {"value": 15, "unit": "mph"}
